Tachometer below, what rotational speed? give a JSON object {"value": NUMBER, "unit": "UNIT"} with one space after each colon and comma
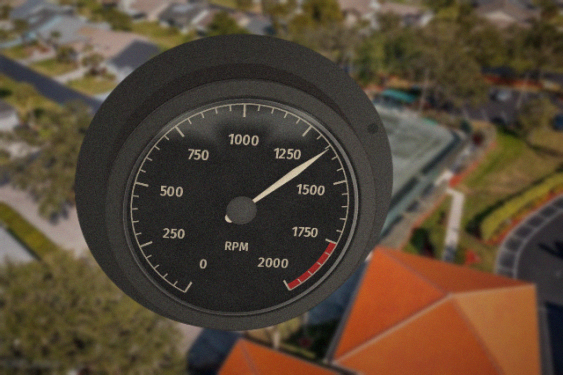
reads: {"value": 1350, "unit": "rpm"}
